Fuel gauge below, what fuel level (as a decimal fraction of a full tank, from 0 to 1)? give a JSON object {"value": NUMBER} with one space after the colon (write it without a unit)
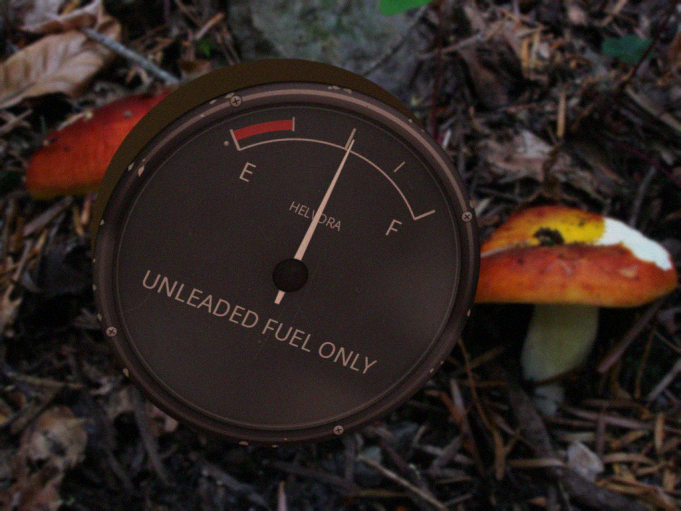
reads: {"value": 0.5}
